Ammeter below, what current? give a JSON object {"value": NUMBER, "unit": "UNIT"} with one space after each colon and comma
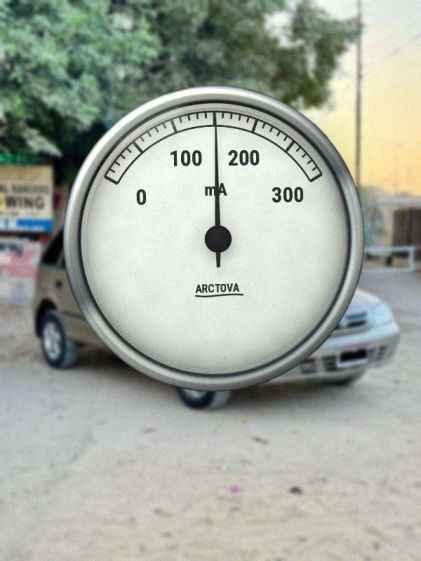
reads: {"value": 150, "unit": "mA"}
